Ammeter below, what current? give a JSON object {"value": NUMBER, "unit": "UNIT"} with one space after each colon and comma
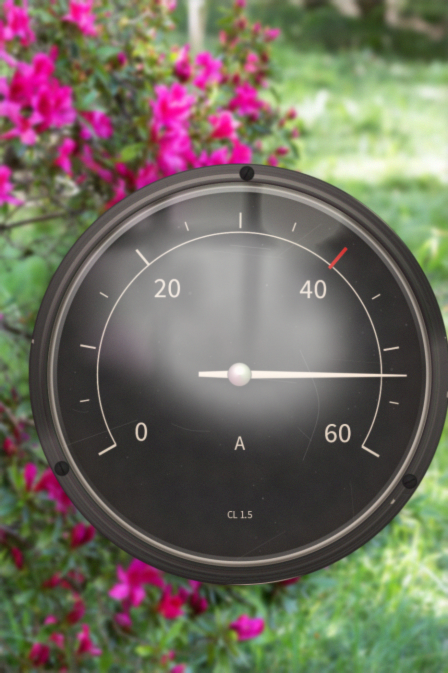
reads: {"value": 52.5, "unit": "A"}
